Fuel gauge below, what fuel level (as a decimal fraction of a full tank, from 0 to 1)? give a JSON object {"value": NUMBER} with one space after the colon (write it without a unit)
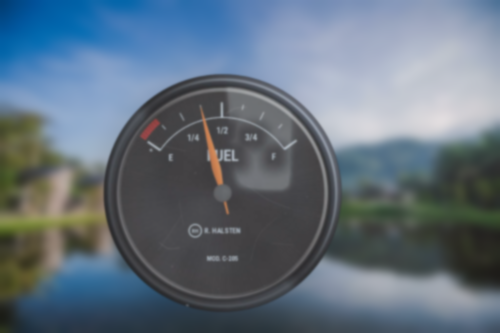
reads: {"value": 0.375}
